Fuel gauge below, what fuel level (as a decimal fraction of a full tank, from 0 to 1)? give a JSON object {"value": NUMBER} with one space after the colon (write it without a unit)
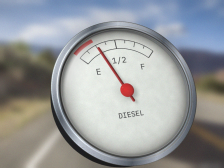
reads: {"value": 0.25}
